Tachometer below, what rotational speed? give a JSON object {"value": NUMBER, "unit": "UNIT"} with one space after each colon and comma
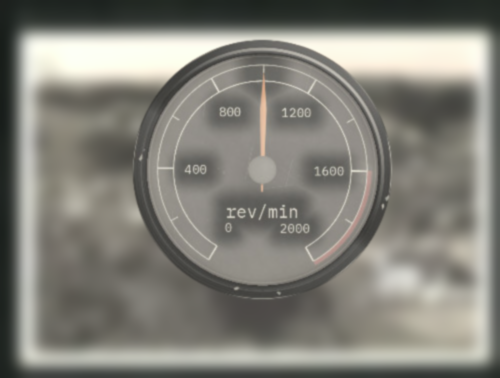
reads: {"value": 1000, "unit": "rpm"}
